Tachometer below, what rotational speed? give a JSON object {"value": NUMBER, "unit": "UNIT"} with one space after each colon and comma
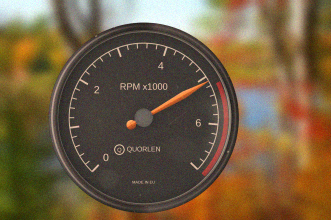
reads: {"value": 5100, "unit": "rpm"}
